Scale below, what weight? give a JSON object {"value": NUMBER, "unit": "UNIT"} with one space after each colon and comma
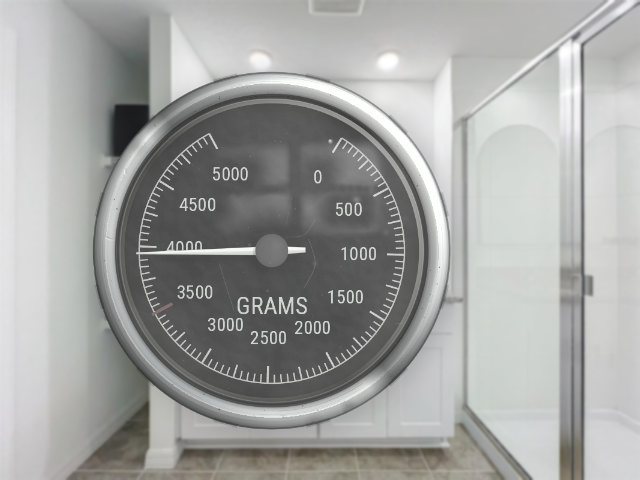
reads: {"value": 3950, "unit": "g"}
